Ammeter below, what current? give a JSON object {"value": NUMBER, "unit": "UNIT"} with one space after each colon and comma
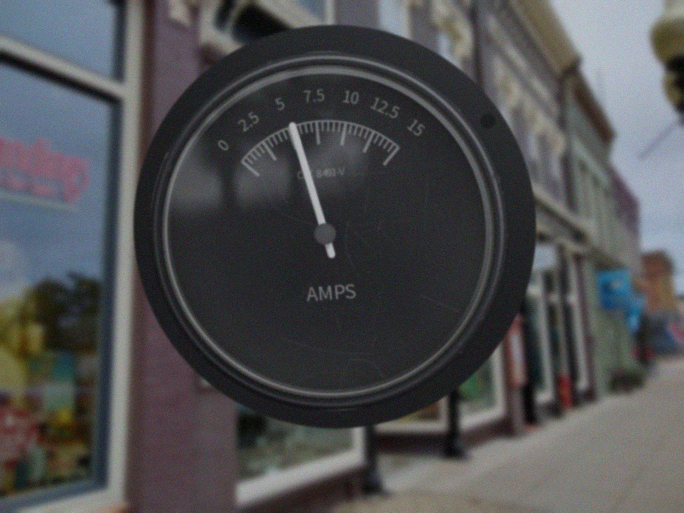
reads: {"value": 5.5, "unit": "A"}
